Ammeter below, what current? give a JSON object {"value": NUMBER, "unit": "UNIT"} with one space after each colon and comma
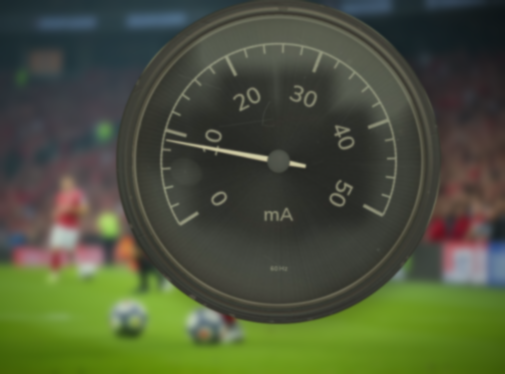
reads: {"value": 9, "unit": "mA"}
